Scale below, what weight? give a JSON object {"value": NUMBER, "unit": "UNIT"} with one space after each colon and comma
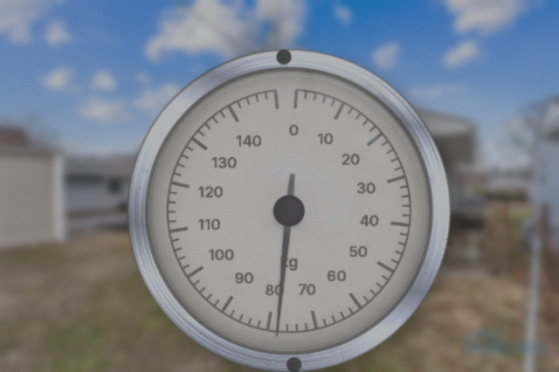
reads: {"value": 78, "unit": "kg"}
